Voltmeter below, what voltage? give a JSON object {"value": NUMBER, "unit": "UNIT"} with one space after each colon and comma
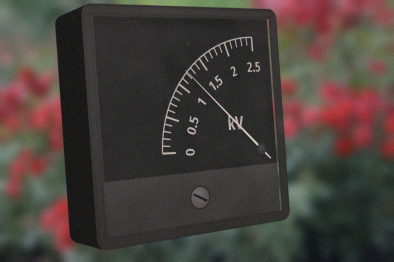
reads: {"value": 1.2, "unit": "kV"}
